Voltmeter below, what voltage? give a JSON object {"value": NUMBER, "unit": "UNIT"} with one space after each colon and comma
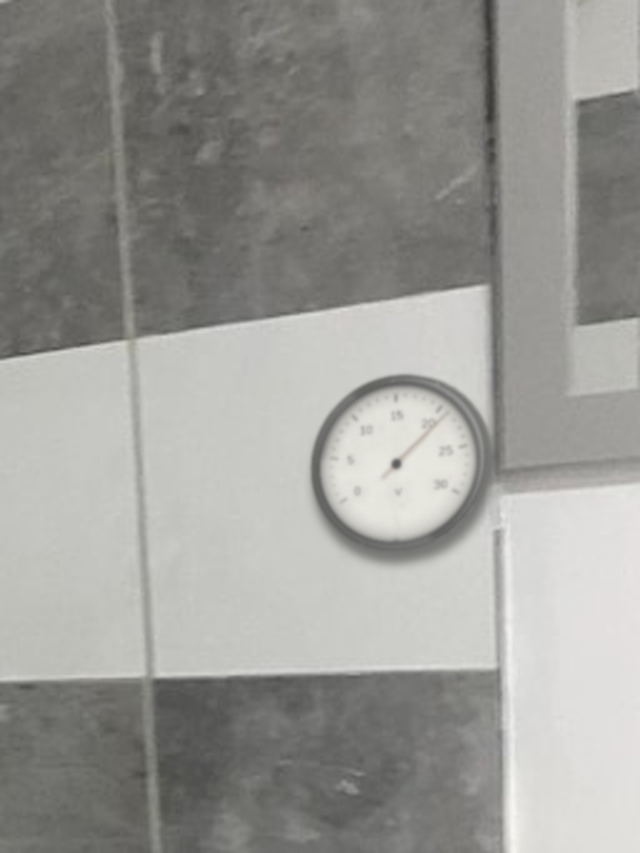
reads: {"value": 21, "unit": "V"}
